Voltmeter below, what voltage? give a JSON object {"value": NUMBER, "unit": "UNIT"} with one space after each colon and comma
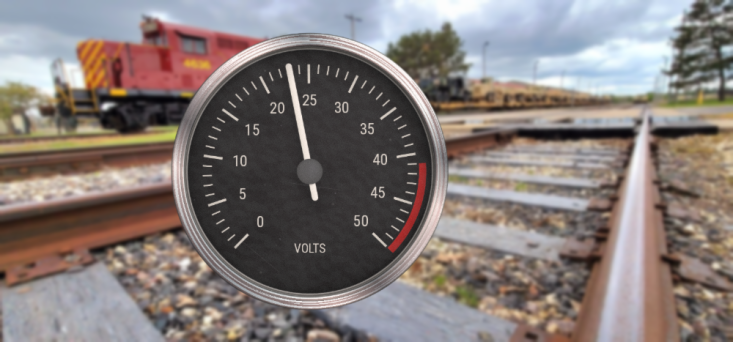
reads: {"value": 23, "unit": "V"}
